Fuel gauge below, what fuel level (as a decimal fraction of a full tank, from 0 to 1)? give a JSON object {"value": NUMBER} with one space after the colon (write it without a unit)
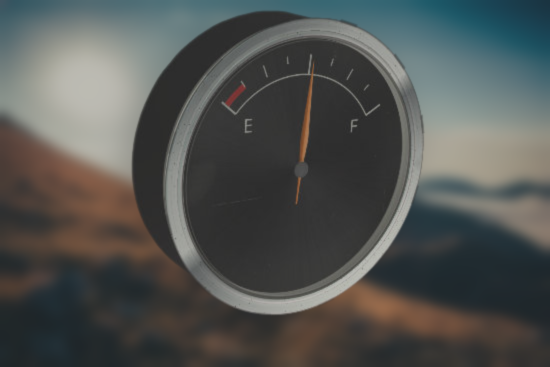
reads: {"value": 0.5}
